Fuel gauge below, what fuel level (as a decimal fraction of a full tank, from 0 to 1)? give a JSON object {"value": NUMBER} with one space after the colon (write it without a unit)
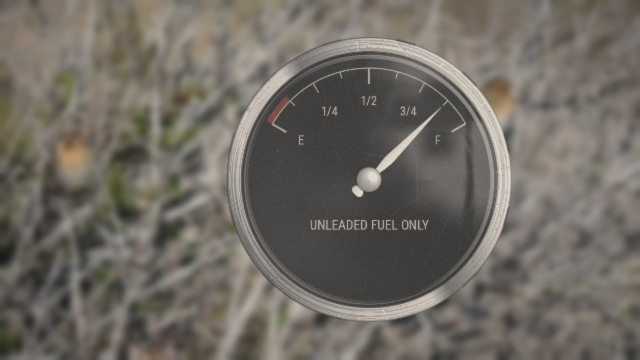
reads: {"value": 0.875}
